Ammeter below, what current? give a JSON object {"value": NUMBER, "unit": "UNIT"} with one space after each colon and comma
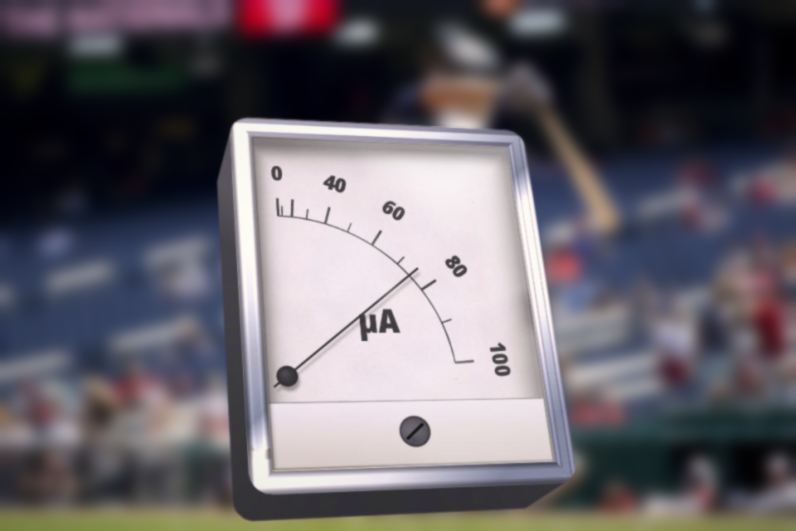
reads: {"value": 75, "unit": "µA"}
